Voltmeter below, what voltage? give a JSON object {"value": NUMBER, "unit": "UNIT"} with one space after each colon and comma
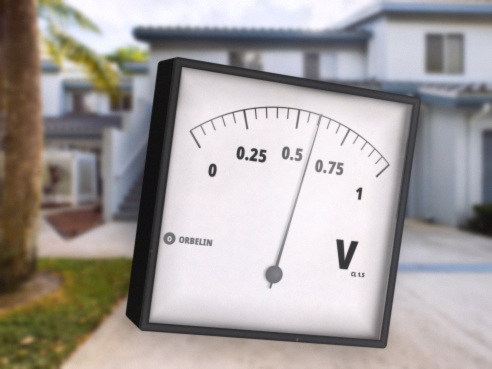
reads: {"value": 0.6, "unit": "V"}
